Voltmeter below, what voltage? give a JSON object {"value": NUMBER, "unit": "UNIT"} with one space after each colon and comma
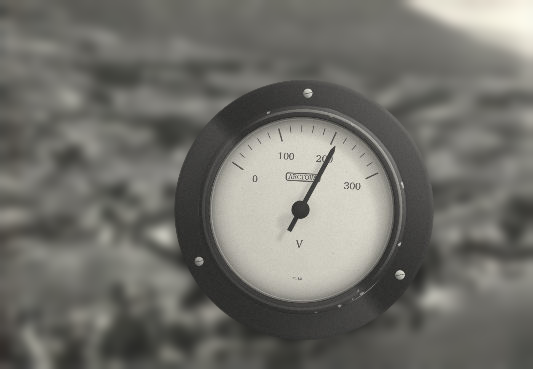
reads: {"value": 210, "unit": "V"}
